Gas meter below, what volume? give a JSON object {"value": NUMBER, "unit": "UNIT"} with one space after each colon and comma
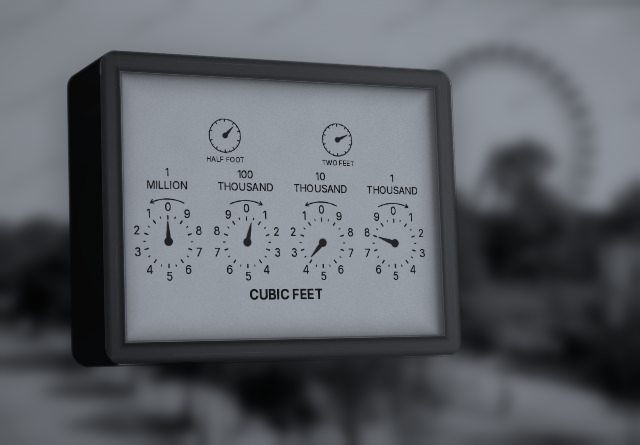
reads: {"value": 3800, "unit": "ft³"}
